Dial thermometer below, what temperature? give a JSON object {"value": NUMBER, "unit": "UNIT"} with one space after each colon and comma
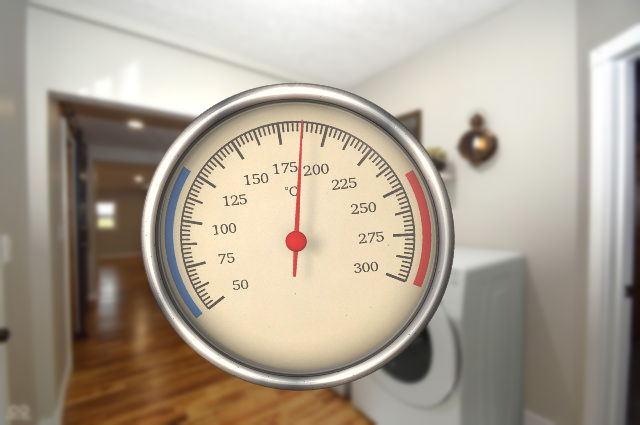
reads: {"value": 187.5, "unit": "°C"}
